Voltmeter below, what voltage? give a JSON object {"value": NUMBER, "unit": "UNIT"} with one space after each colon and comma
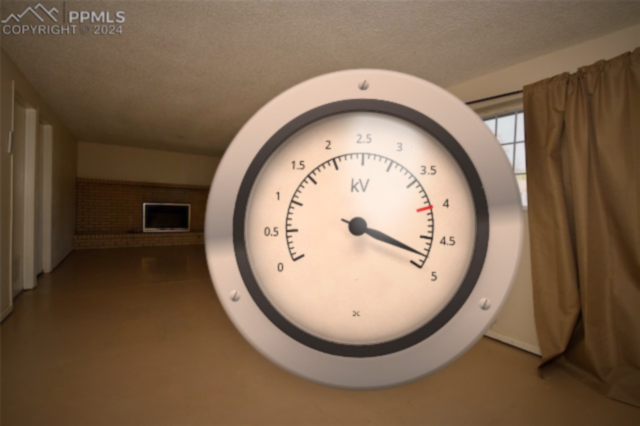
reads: {"value": 4.8, "unit": "kV"}
